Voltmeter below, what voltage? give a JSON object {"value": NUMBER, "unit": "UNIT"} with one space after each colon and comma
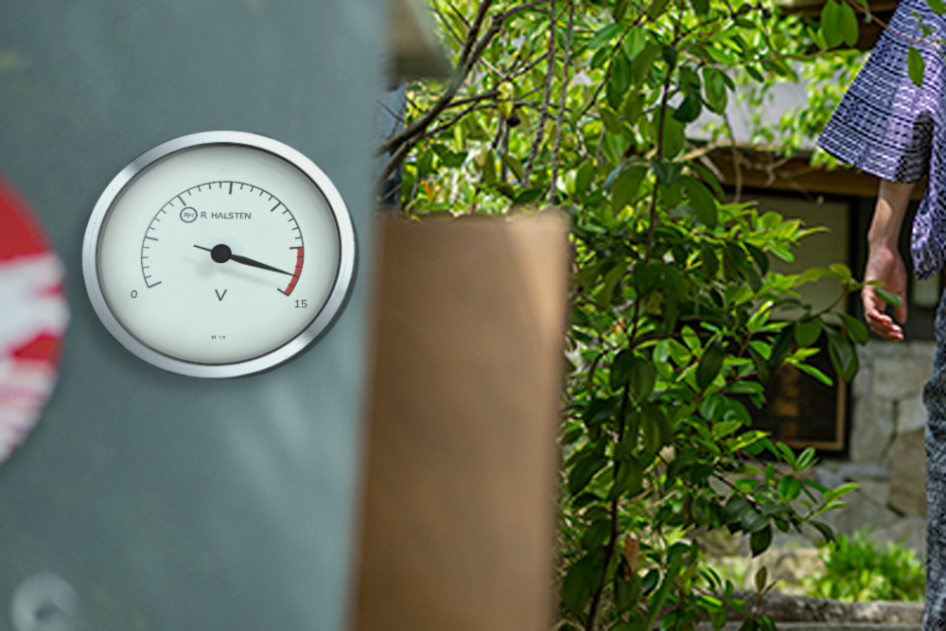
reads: {"value": 14, "unit": "V"}
